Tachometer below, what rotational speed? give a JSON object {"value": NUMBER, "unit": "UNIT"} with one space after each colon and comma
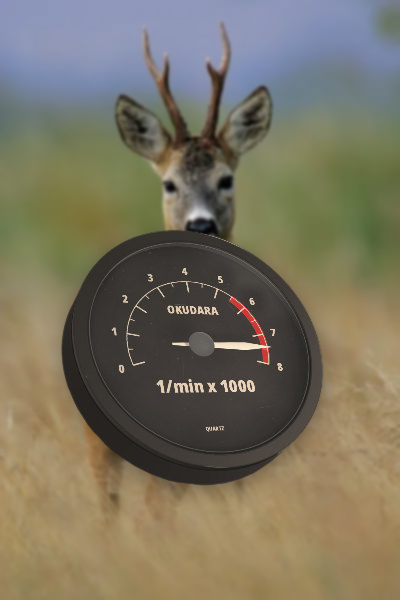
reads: {"value": 7500, "unit": "rpm"}
